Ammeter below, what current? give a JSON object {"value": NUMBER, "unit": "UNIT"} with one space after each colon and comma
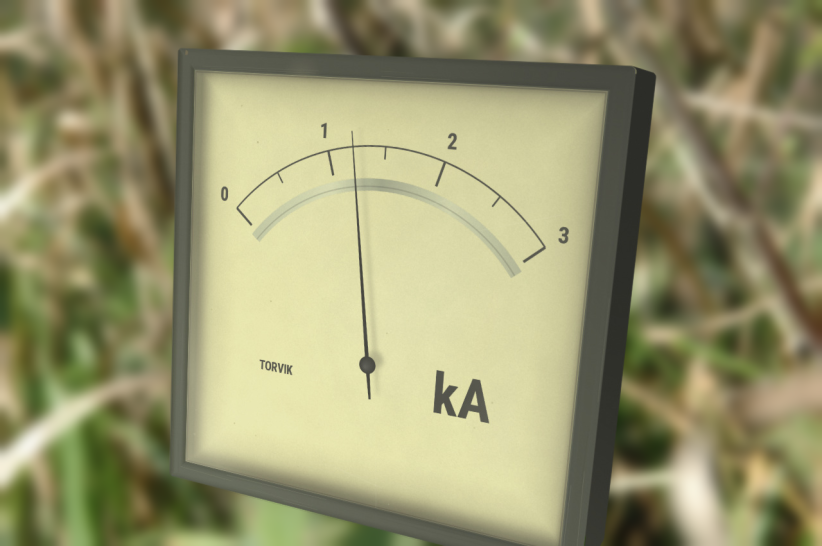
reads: {"value": 1.25, "unit": "kA"}
